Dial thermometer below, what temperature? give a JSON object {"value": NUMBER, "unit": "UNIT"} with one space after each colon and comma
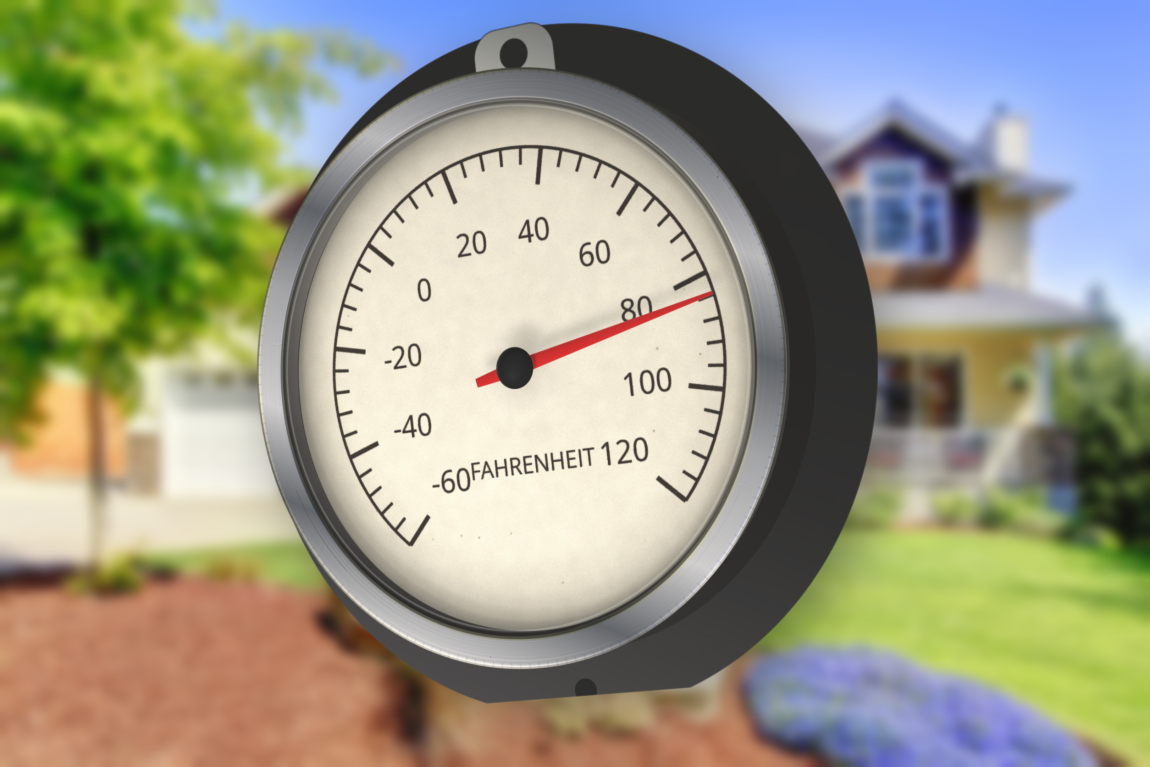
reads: {"value": 84, "unit": "°F"}
